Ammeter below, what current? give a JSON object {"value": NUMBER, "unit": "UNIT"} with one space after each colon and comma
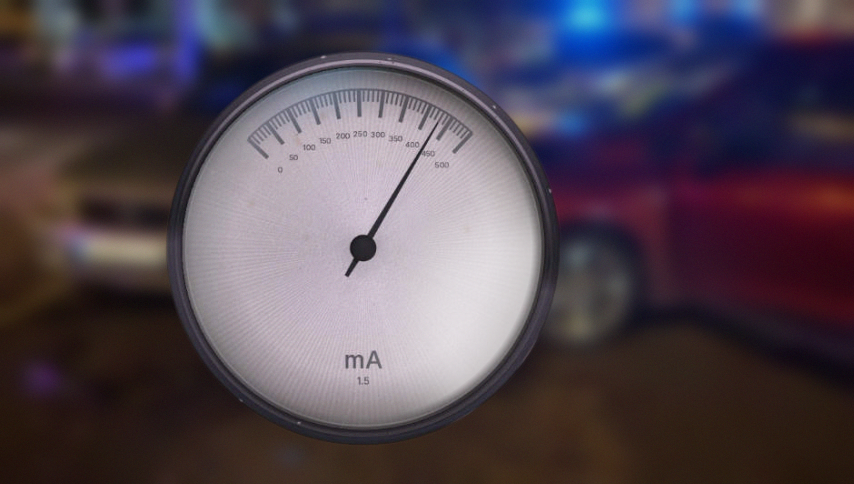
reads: {"value": 430, "unit": "mA"}
